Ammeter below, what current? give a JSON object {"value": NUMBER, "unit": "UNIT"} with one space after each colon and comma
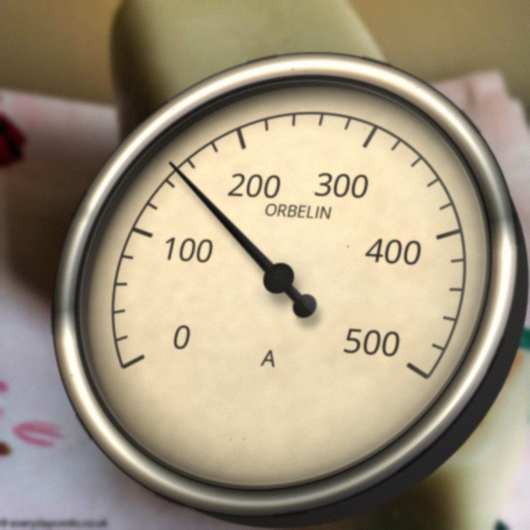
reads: {"value": 150, "unit": "A"}
